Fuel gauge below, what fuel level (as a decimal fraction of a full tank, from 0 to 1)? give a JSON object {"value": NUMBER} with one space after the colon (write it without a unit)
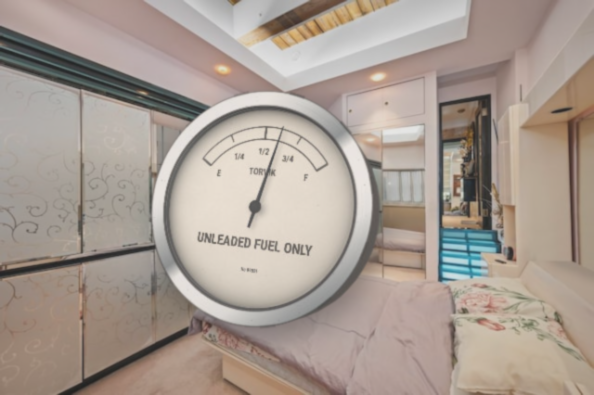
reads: {"value": 0.625}
